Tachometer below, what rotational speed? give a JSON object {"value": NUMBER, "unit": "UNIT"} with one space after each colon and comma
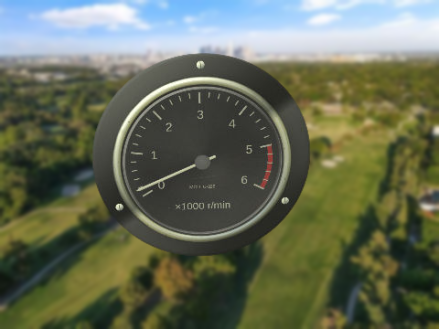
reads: {"value": 200, "unit": "rpm"}
